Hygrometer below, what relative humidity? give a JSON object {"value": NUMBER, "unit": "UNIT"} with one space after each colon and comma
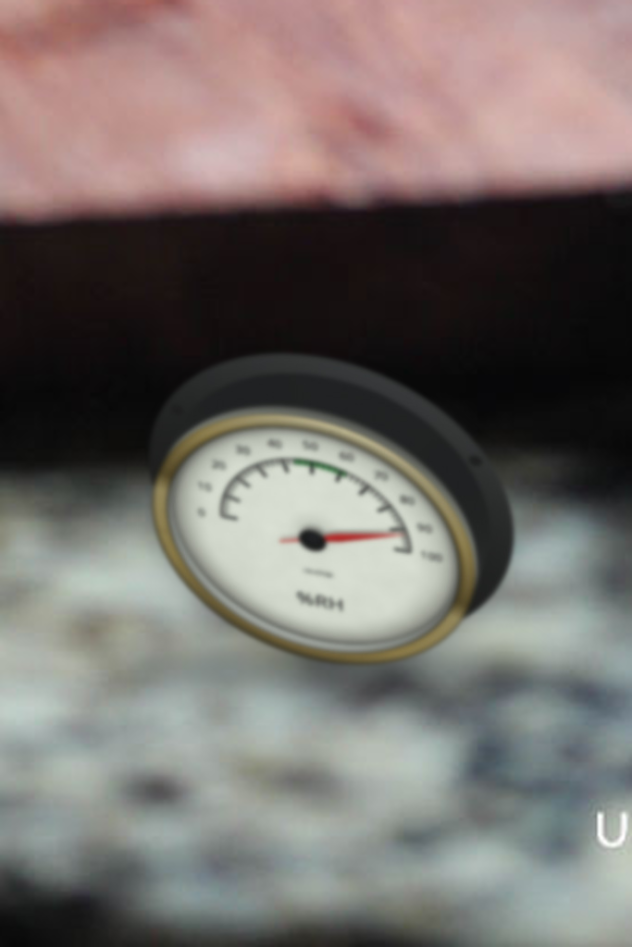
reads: {"value": 90, "unit": "%"}
